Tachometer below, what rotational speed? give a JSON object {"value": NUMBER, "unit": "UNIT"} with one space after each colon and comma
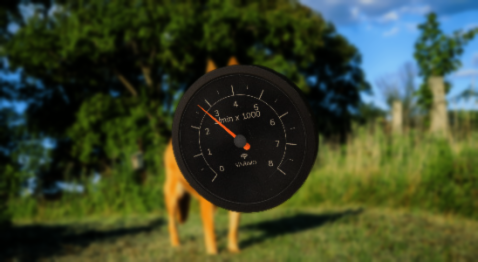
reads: {"value": 2750, "unit": "rpm"}
